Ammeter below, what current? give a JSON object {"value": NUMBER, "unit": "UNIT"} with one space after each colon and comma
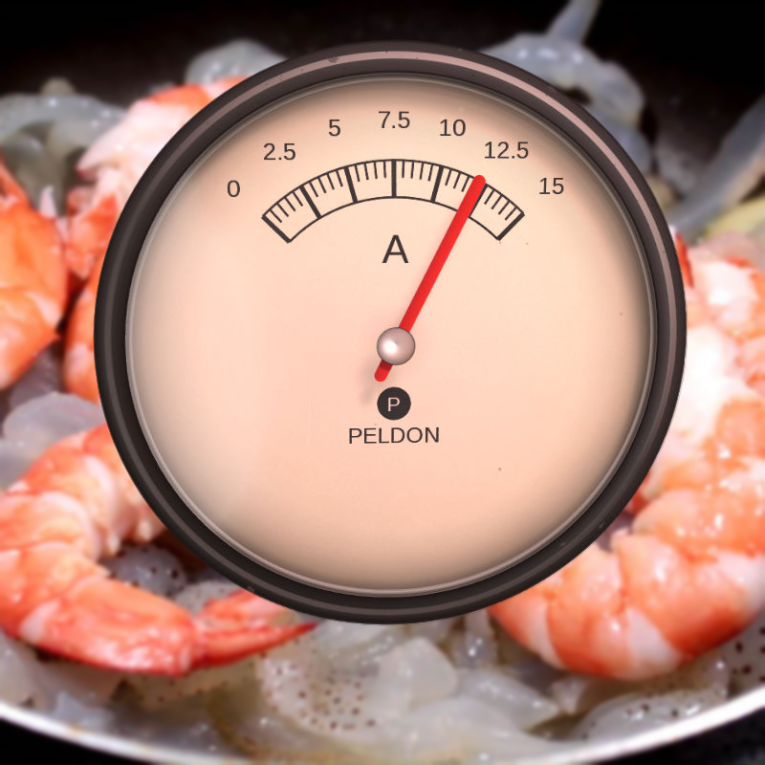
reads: {"value": 12, "unit": "A"}
